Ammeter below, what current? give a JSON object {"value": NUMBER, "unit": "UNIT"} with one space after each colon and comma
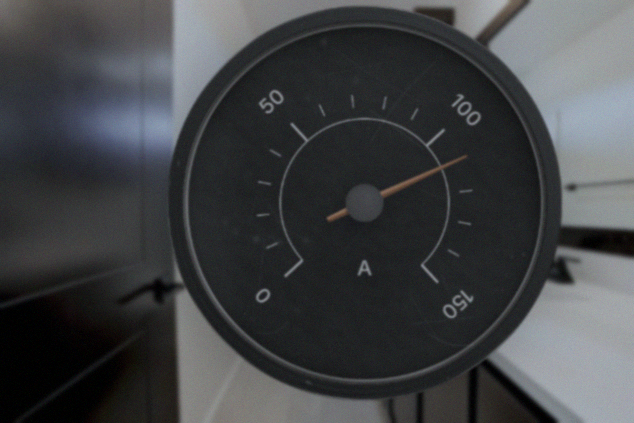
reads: {"value": 110, "unit": "A"}
